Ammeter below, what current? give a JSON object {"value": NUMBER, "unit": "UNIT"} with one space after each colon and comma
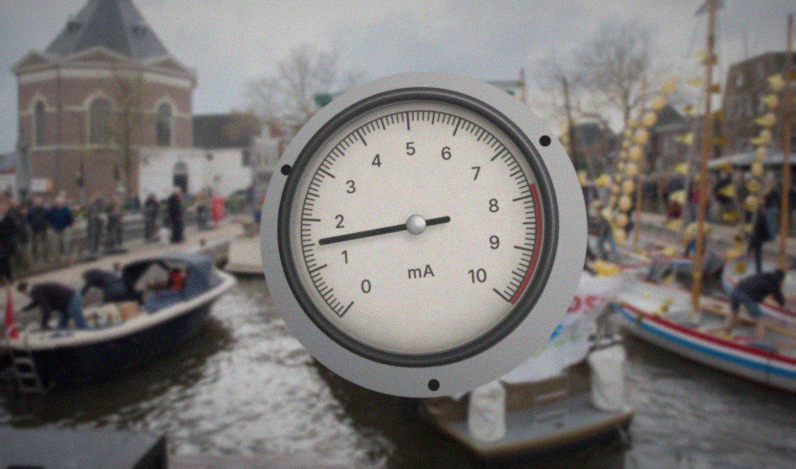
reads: {"value": 1.5, "unit": "mA"}
